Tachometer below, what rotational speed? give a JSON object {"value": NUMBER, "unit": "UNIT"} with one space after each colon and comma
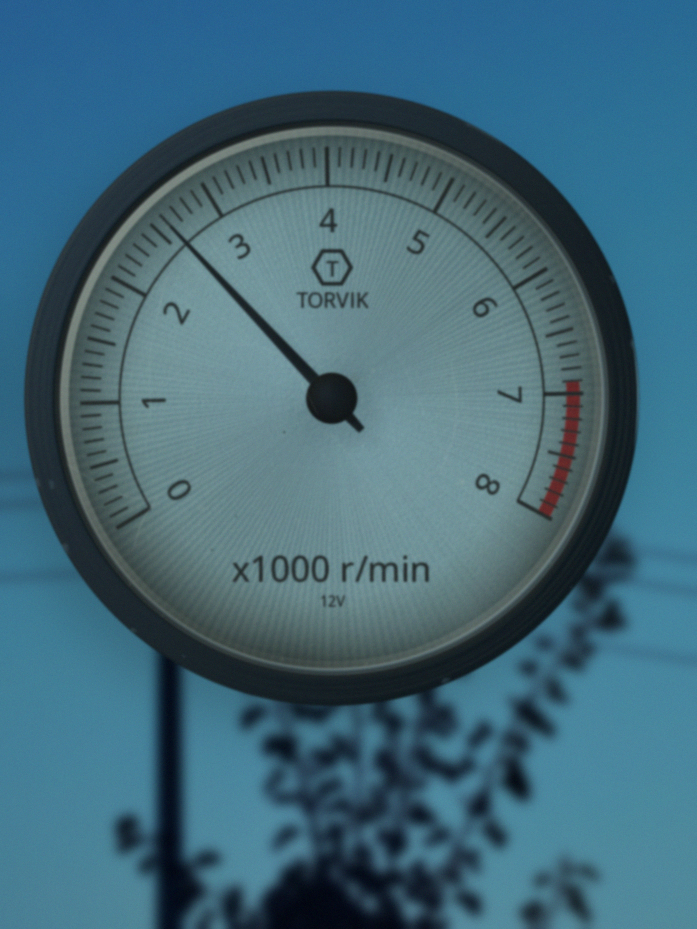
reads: {"value": 2600, "unit": "rpm"}
